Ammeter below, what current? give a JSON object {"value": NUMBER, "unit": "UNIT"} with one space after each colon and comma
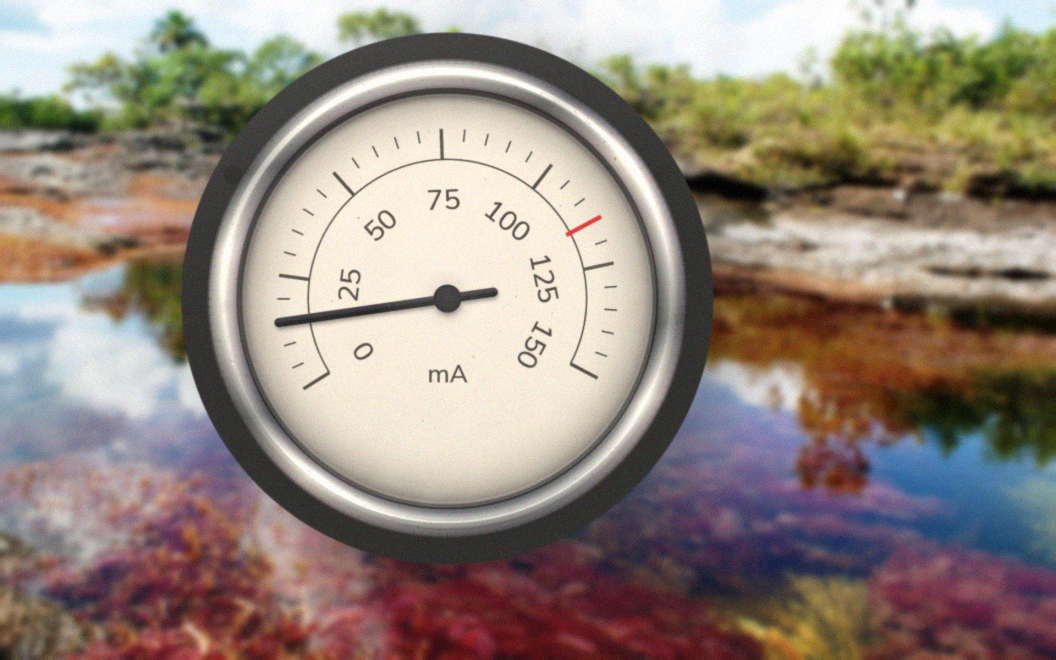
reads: {"value": 15, "unit": "mA"}
